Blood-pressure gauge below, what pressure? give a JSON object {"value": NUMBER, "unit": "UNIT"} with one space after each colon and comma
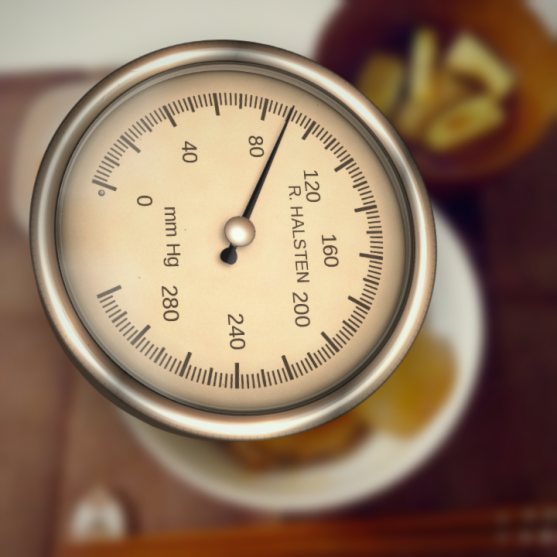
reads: {"value": 90, "unit": "mmHg"}
